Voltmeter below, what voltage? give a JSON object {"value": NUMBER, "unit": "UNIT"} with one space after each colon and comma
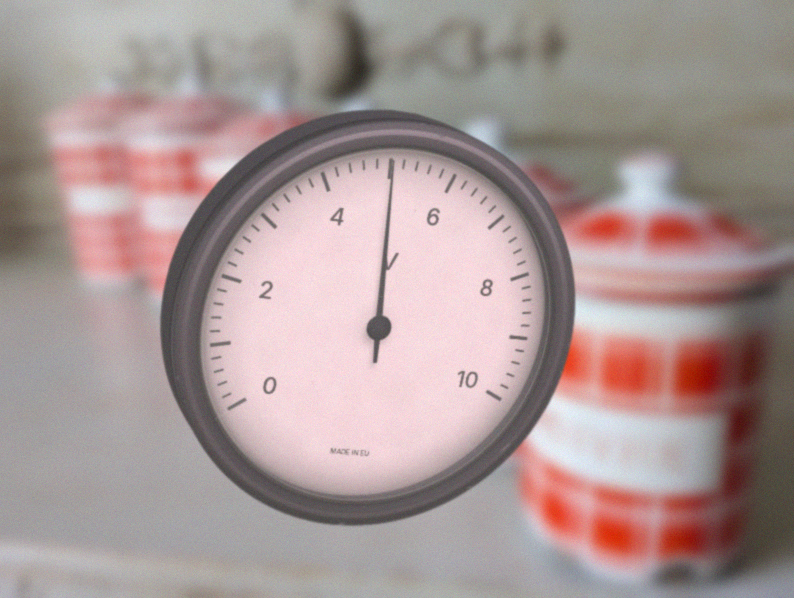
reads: {"value": 5, "unit": "V"}
